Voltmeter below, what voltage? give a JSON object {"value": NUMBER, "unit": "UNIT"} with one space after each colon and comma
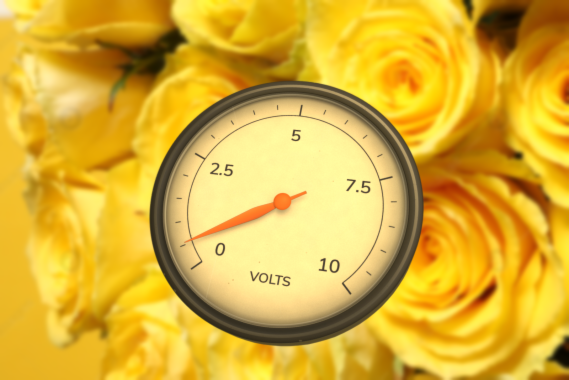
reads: {"value": 0.5, "unit": "V"}
